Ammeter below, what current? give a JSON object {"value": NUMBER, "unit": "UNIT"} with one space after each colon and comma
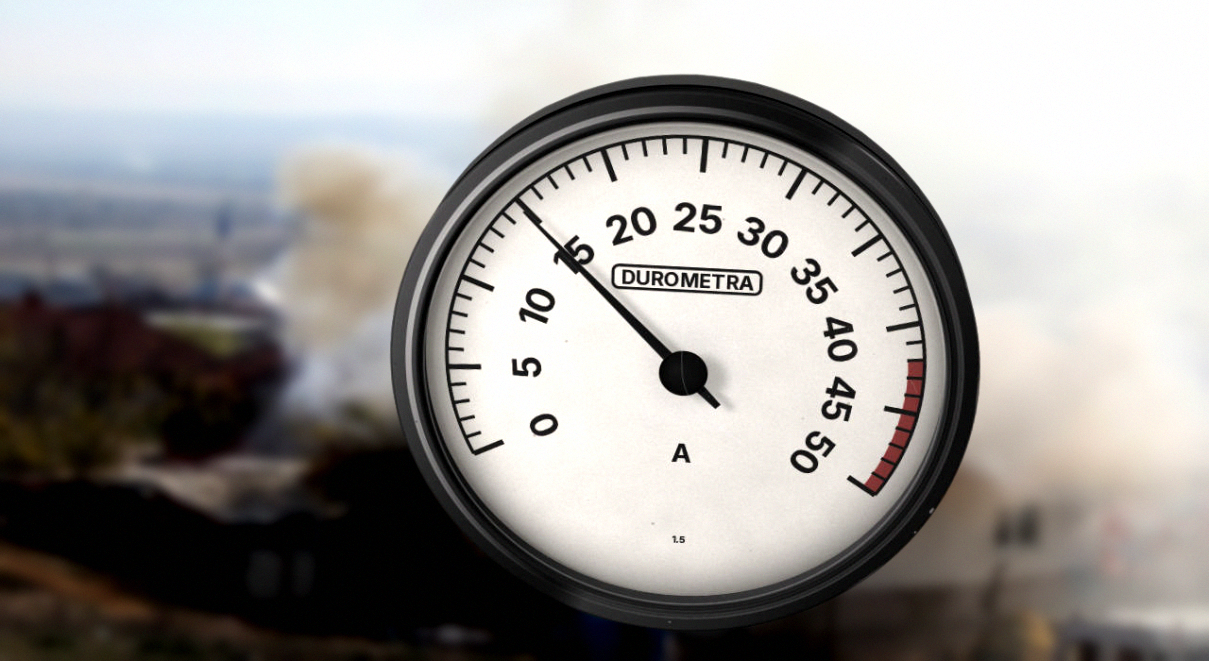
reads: {"value": 15, "unit": "A"}
